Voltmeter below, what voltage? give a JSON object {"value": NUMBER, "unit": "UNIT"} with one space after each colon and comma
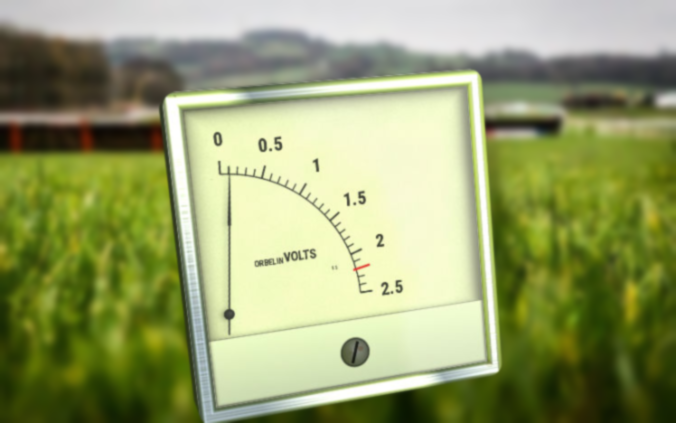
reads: {"value": 0.1, "unit": "V"}
